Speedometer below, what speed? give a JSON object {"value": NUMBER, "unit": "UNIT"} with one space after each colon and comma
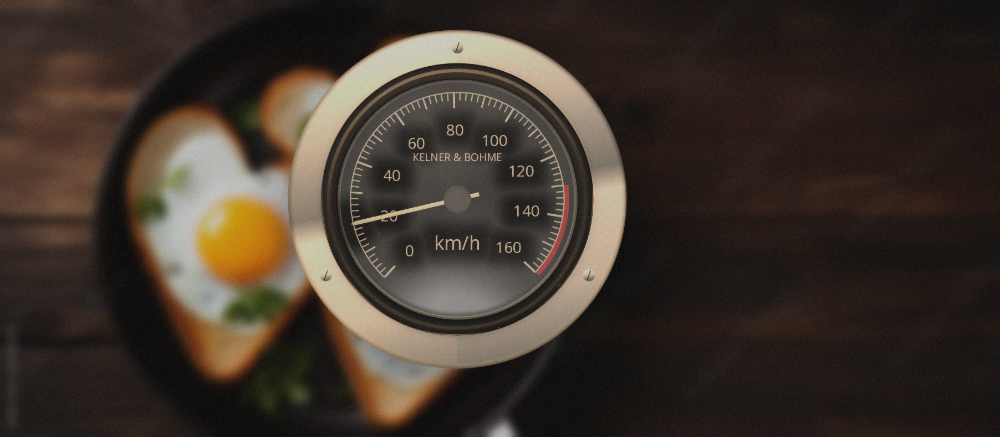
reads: {"value": 20, "unit": "km/h"}
